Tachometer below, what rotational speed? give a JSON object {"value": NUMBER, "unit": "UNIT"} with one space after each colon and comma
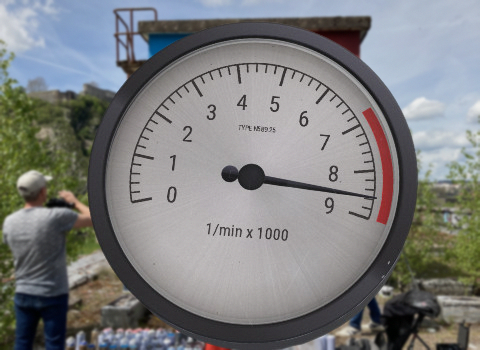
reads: {"value": 8600, "unit": "rpm"}
